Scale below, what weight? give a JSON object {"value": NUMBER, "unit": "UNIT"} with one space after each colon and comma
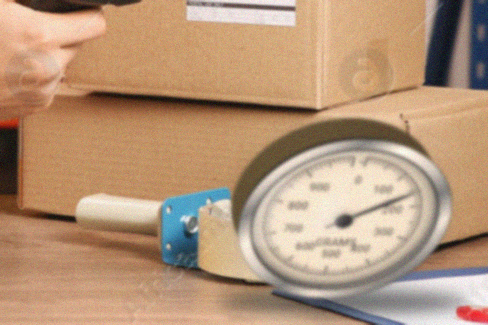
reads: {"value": 150, "unit": "g"}
